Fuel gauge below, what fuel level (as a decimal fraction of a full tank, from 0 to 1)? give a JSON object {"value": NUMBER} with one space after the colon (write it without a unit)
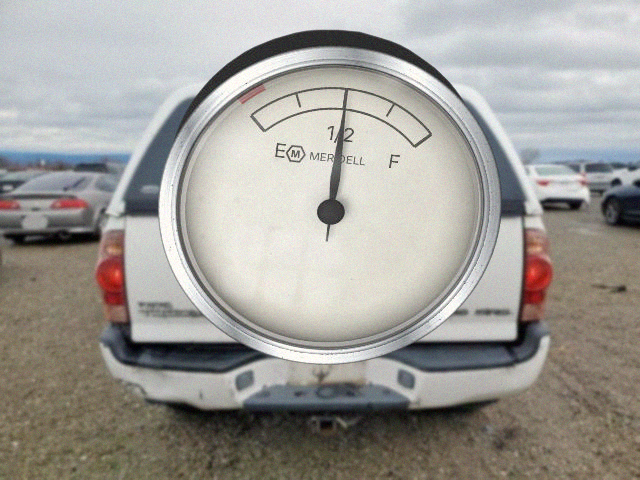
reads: {"value": 0.5}
